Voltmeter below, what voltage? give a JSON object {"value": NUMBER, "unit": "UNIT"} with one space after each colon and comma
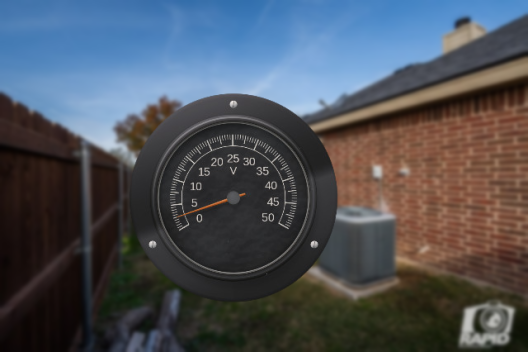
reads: {"value": 2.5, "unit": "V"}
